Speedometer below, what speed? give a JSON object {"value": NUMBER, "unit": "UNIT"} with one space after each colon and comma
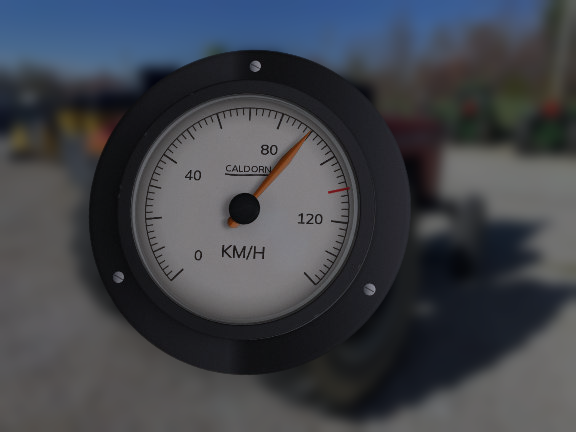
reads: {"value": 90, "unit": "km/h"}
